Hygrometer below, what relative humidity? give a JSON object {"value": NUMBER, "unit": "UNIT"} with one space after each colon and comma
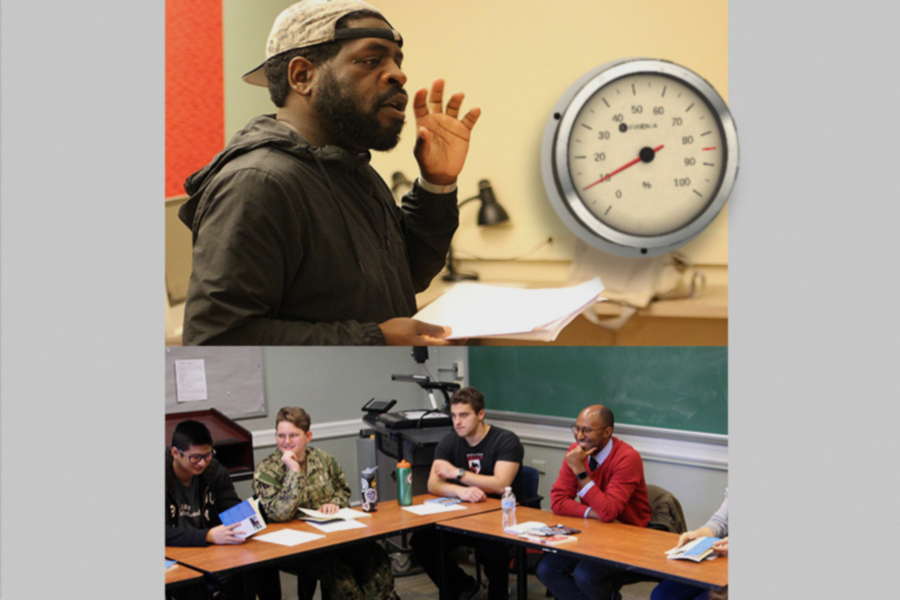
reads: {"value": 10, "unit": "%"}
